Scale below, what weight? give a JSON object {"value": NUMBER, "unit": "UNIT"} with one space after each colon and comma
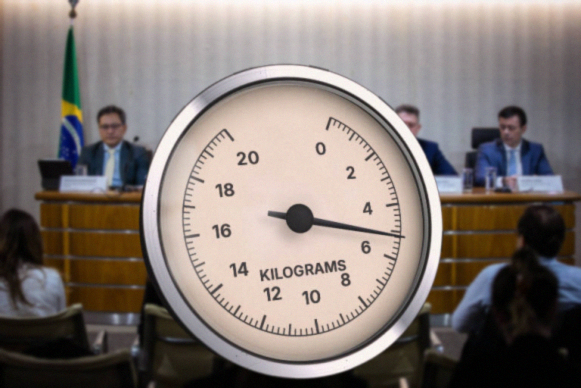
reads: {"value": 5.2, "unit": "kg"}
